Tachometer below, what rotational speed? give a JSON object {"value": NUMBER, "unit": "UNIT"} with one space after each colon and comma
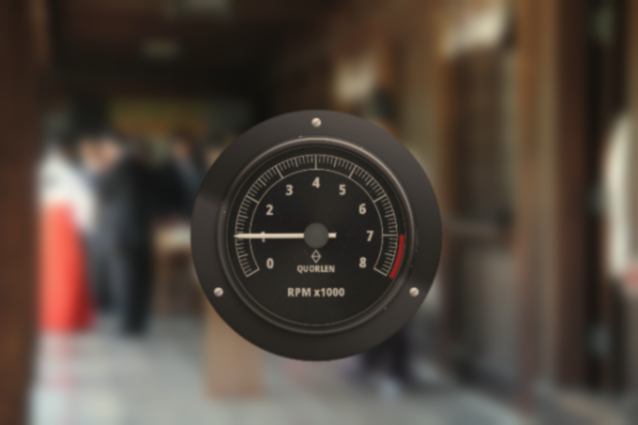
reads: {"value": 1000, "unit": "rpm"}
